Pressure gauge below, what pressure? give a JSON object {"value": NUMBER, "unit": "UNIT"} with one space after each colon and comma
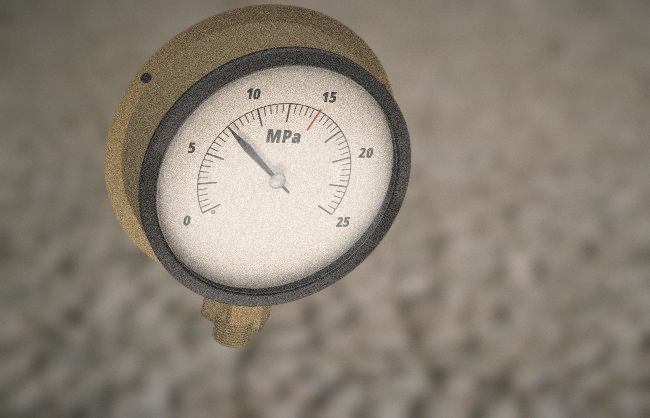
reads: {"value": 7.5, "unit": "MPa"}
